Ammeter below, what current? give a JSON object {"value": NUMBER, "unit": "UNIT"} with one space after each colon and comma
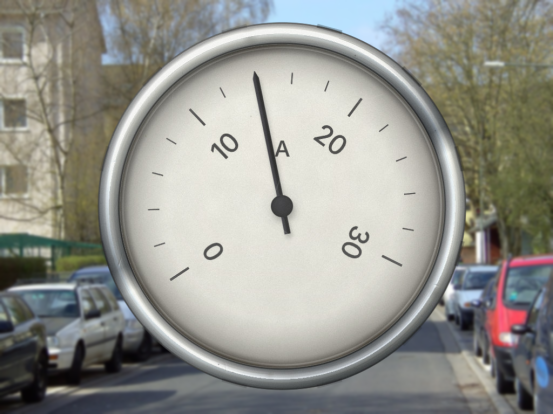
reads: {"value": 14, "unit": "A"}
